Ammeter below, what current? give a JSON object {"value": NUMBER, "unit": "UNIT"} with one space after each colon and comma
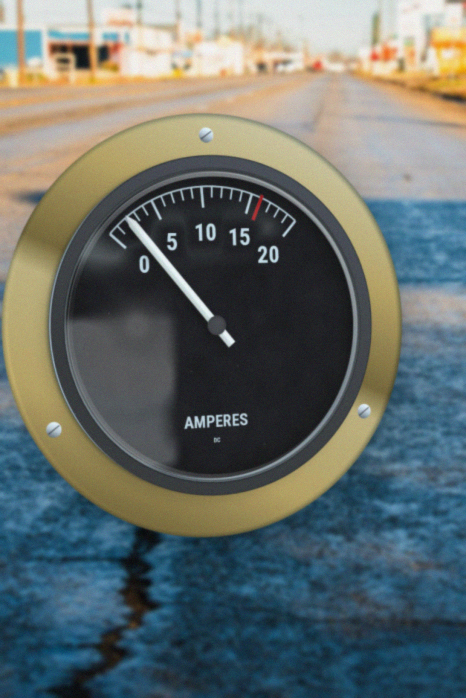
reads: {"value": 2, "unit": "A"}
